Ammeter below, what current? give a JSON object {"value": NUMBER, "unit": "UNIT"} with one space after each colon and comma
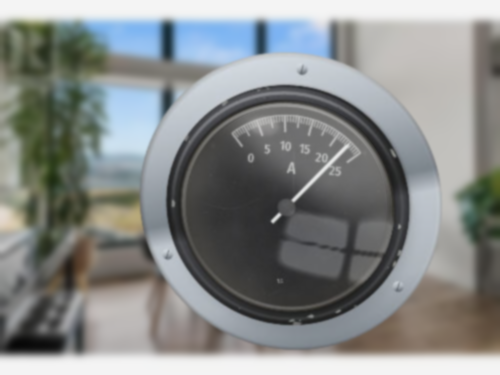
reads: {"value": 22.5, "unit": "A"}
